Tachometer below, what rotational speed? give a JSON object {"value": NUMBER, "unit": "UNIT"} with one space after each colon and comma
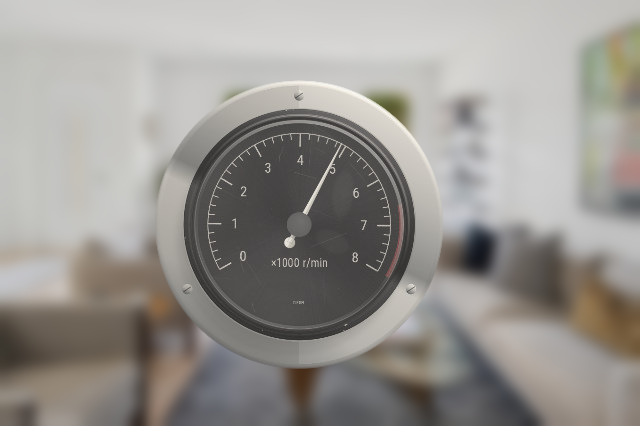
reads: {"value": 4900, "unit": "rpm"}
